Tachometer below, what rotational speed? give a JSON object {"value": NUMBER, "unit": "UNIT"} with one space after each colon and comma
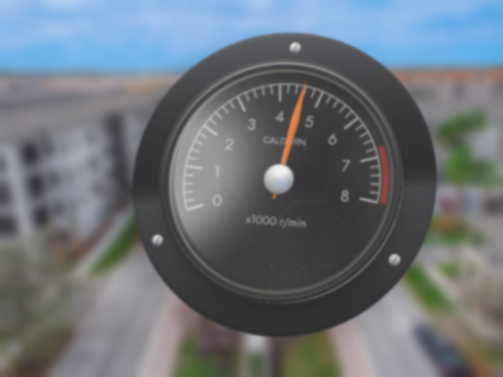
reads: {"value": 4600, "unit": "rpm"}
